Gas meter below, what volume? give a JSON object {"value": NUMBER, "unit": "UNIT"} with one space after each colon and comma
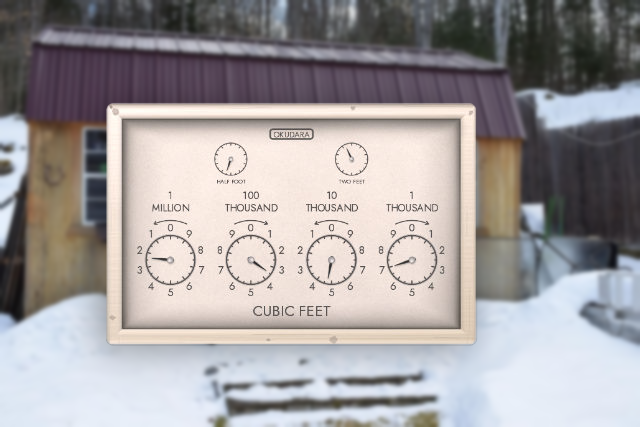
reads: {"value": 234700, "unit": "ft³"}
